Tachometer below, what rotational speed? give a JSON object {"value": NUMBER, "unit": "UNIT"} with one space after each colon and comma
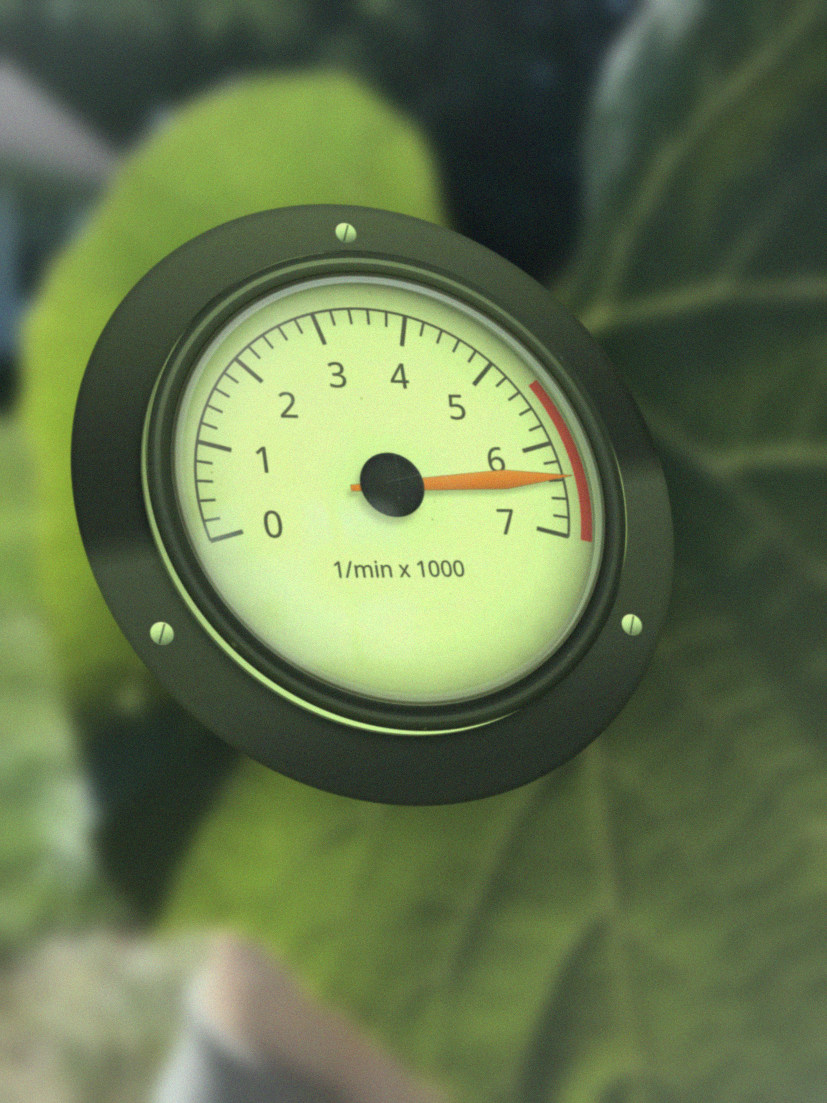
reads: {"value": 6400, "unit": "rpm"}
